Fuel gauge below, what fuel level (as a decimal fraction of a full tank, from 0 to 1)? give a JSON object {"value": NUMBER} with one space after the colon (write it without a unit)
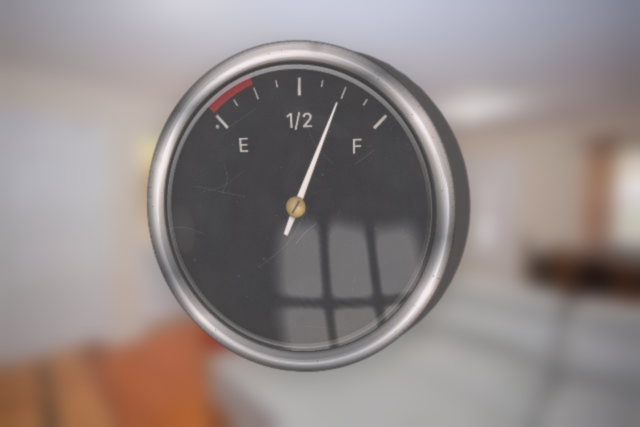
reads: {"value": 0.75}
